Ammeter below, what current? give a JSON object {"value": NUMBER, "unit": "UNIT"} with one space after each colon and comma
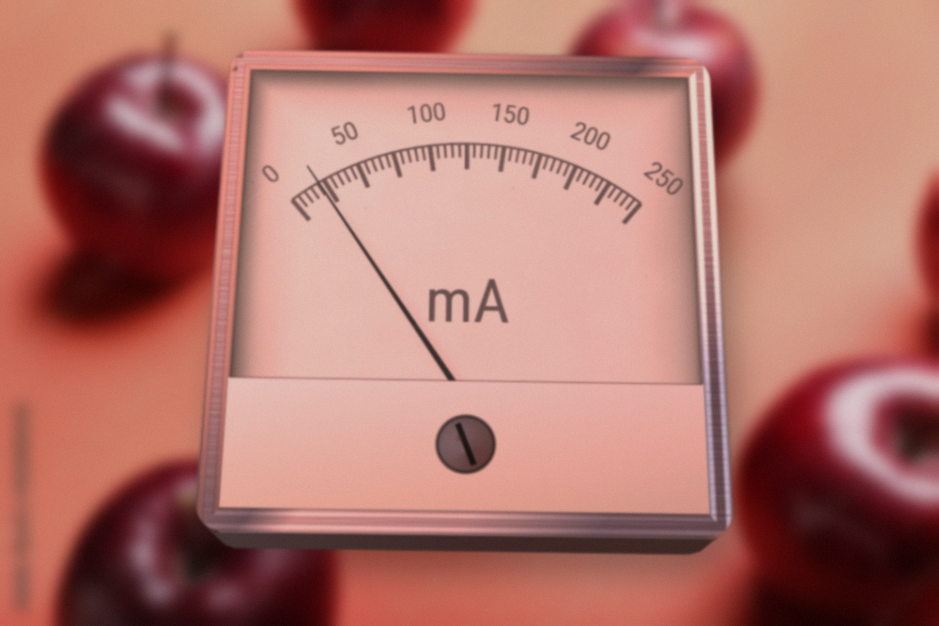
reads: {"value": 20, "unit": "mA"}
